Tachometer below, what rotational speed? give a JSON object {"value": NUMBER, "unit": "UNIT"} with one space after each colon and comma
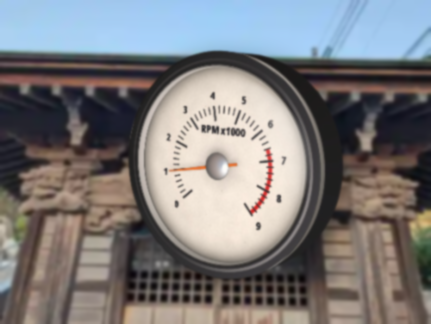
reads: {"value": 1000, "unit": "rpm"}
